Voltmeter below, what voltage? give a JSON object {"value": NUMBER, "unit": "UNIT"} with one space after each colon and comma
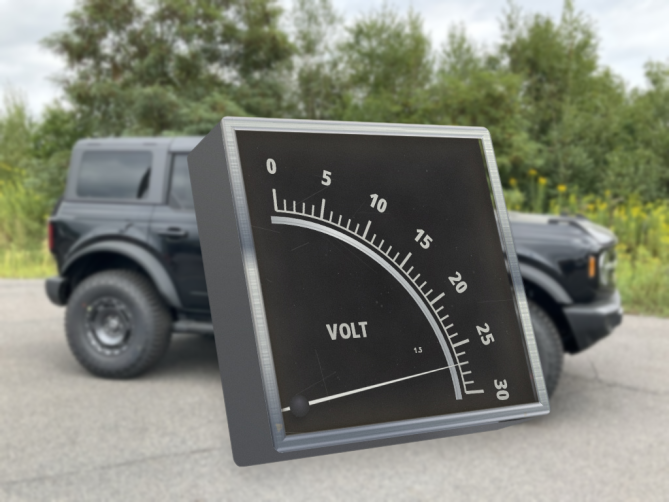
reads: {"value": 27, "unit": "V"}
